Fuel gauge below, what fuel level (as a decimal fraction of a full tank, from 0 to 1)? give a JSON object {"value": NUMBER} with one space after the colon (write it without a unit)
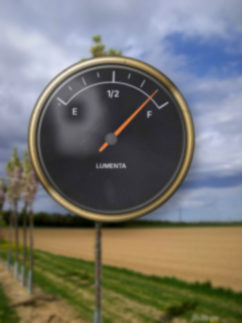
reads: {"value": 0.875}
